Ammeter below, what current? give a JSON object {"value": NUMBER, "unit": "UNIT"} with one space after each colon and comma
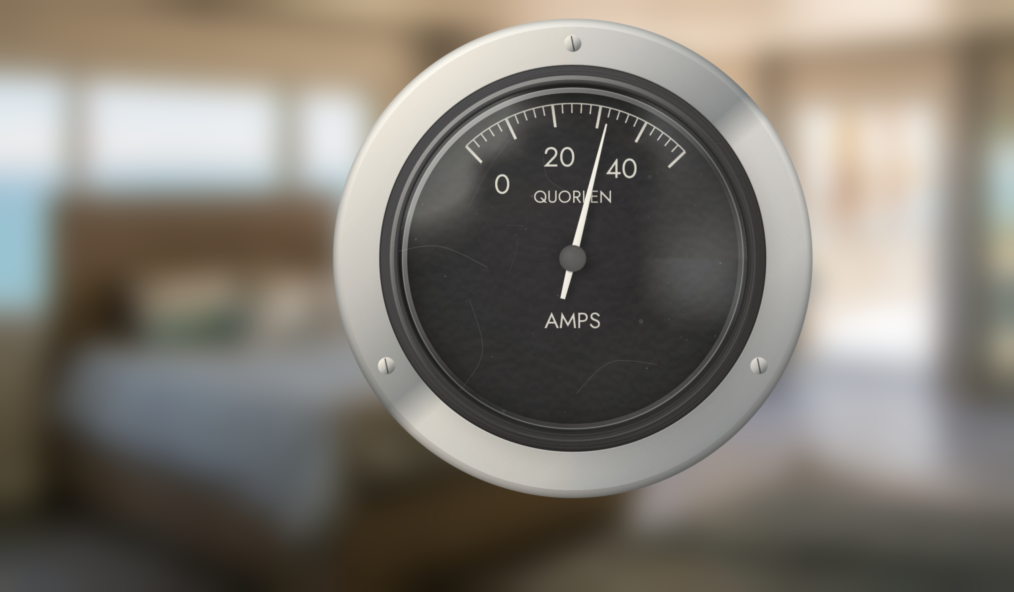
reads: {"value": 32, "unit": "A"}
